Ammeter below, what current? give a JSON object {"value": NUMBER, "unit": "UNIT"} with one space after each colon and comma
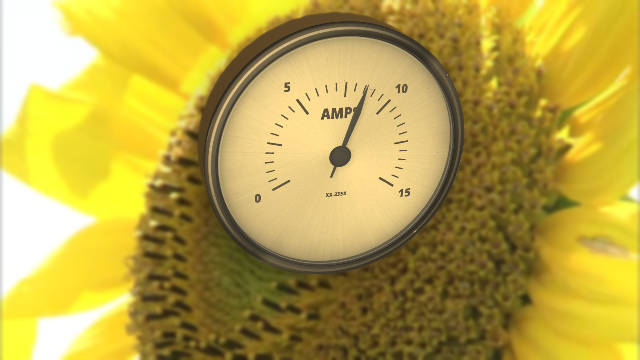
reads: {"value": 8.5, "unit": "A"}
